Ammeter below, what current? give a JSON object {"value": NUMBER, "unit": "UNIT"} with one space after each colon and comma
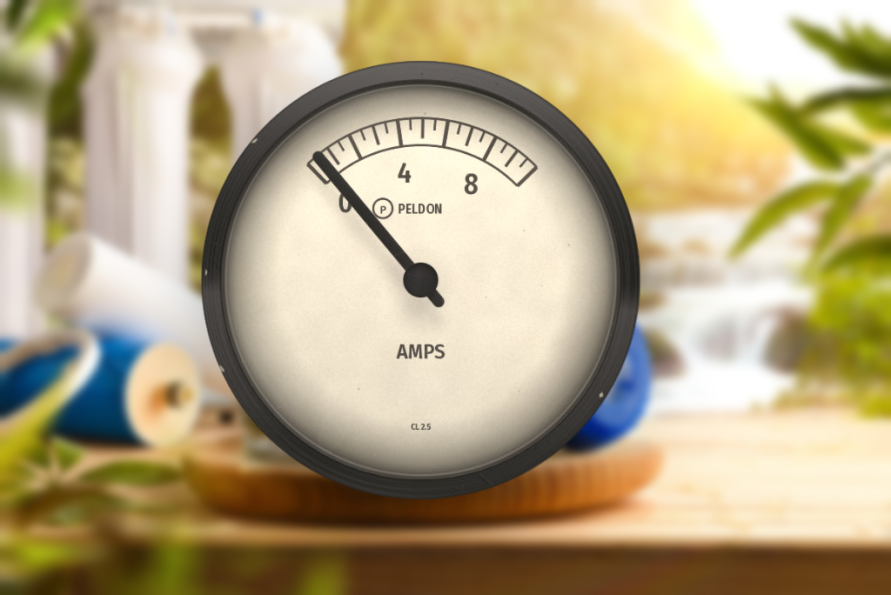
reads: {"value": 0.5, "unit": "A"}
